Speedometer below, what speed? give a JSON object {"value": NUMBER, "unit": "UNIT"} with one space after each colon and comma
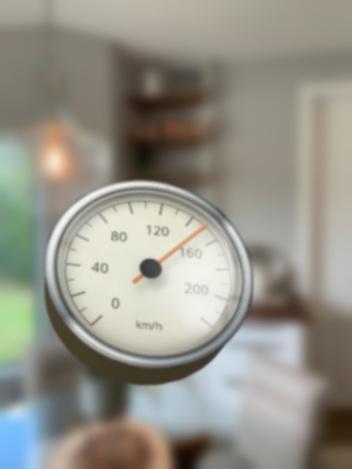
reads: {"value": 150, "unit": "km/h"}
